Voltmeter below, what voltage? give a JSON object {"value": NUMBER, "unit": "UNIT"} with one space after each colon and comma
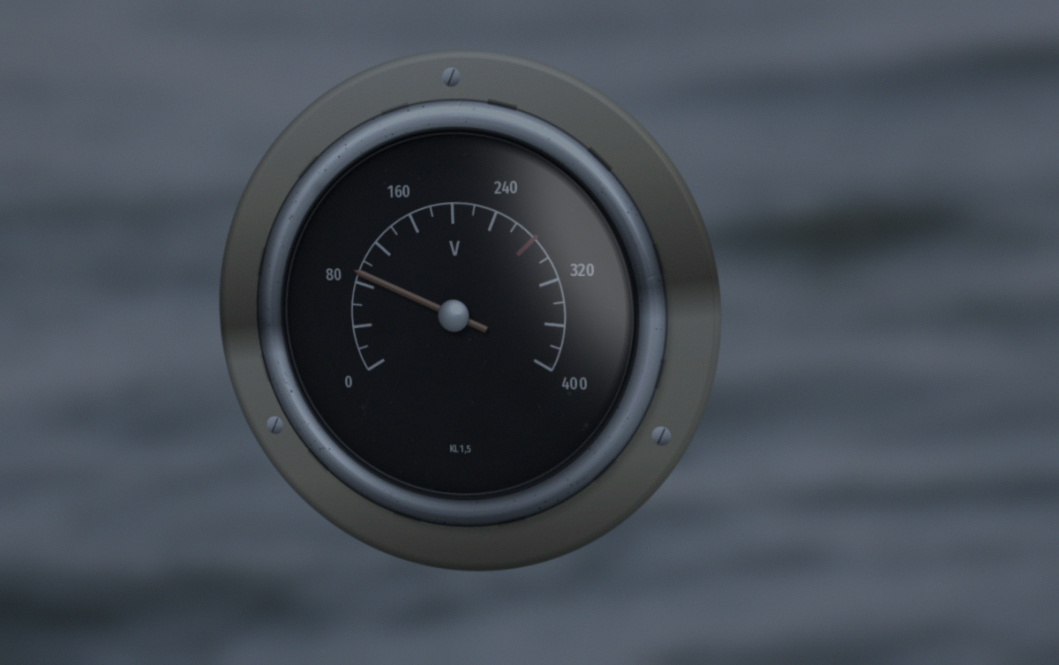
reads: {"value": 90, "unit": "V"}
